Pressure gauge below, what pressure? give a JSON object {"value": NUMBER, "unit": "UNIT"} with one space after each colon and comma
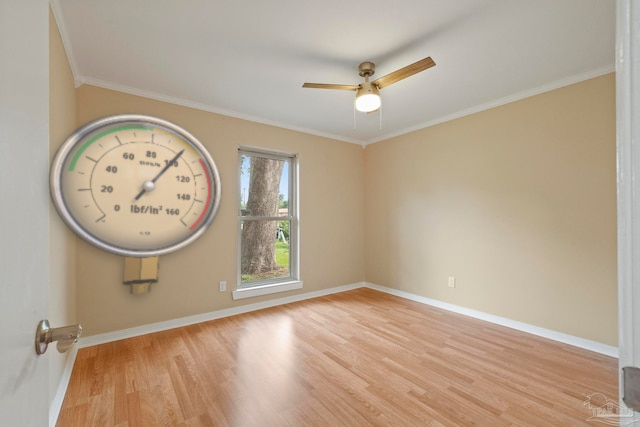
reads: {"value": 100, "unit": "psi"}
